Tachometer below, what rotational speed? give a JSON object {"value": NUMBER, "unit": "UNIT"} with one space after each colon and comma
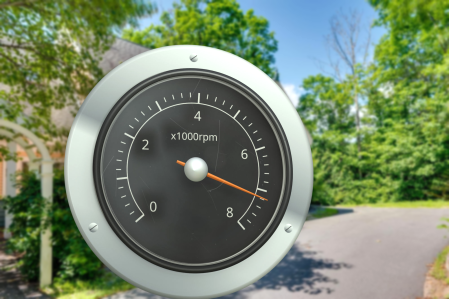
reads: {"value": 7200, "unit": "rpm"}
